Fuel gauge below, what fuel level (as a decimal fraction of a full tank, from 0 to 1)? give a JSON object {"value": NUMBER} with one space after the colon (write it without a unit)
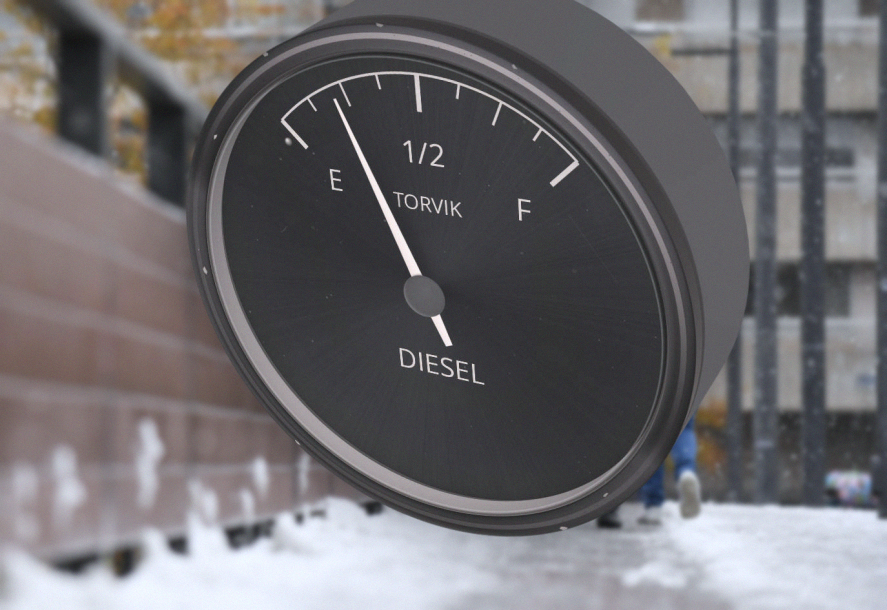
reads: {"value": 0.25}
